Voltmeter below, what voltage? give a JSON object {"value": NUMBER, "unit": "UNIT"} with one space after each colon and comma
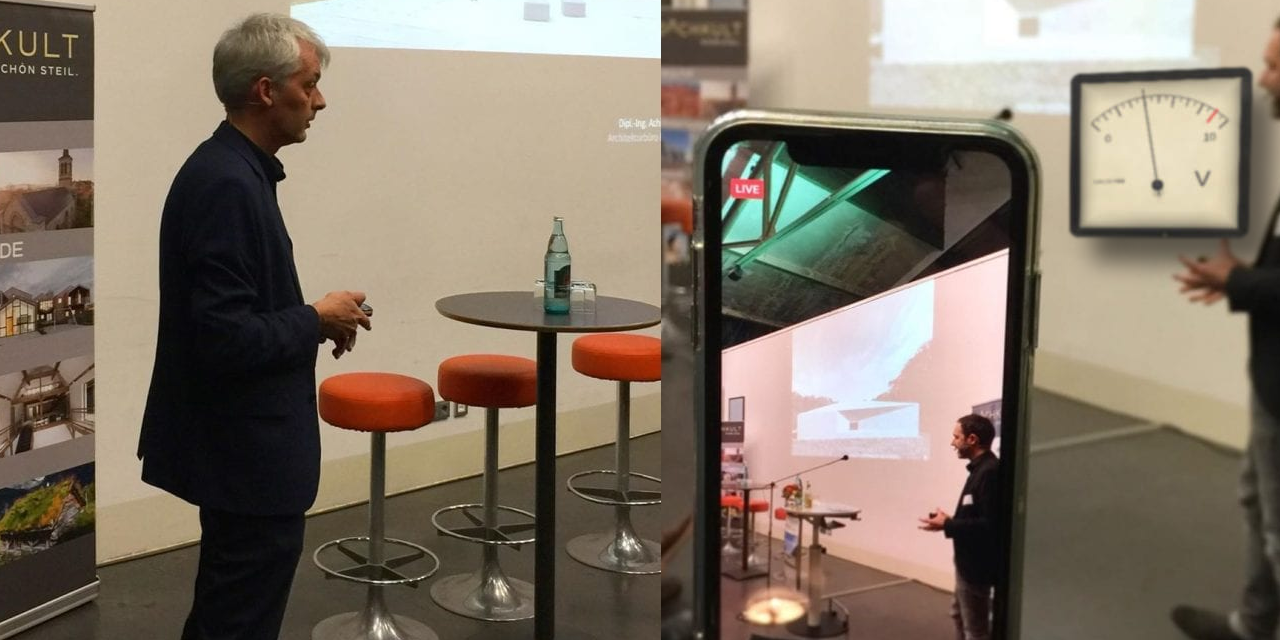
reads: {"value": 4, "unit": "V"}
